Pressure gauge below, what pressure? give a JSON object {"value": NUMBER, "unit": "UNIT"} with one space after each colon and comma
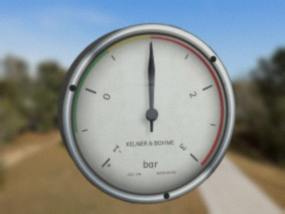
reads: {"value": 1, "unit": "bar"}
